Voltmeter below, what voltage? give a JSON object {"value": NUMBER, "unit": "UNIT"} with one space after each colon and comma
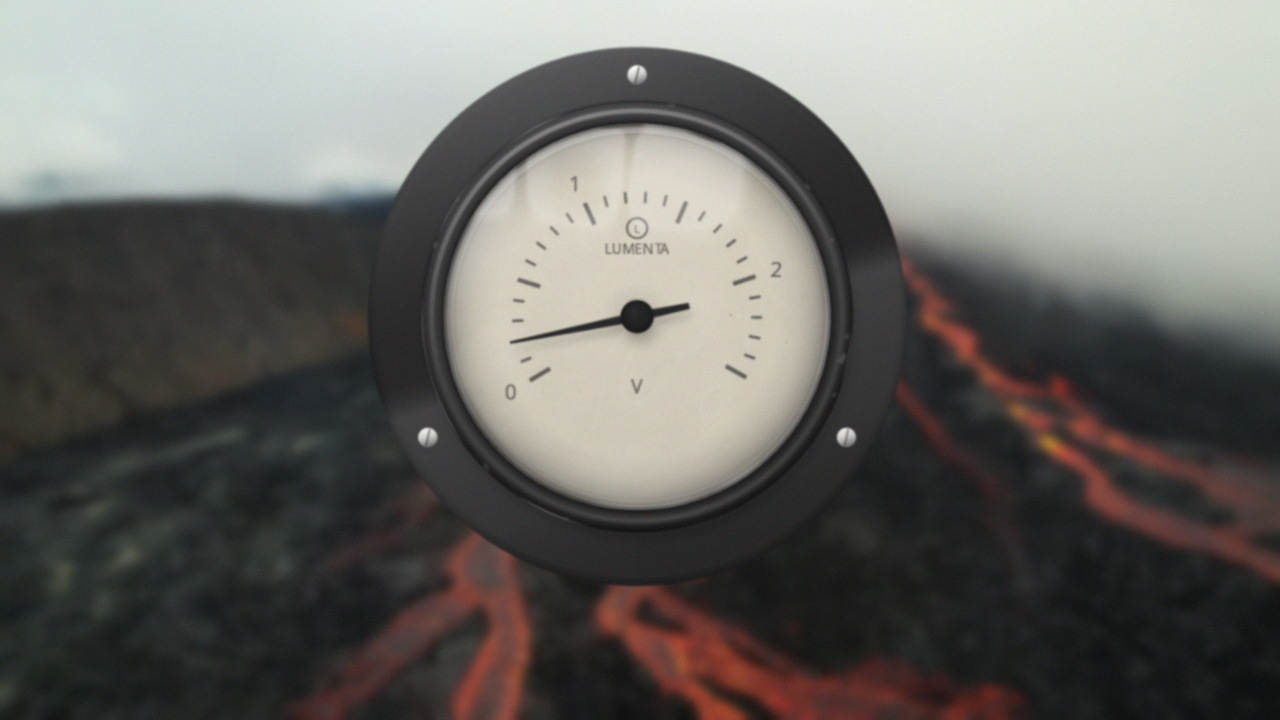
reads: {"value": 0.2, "unit": "V"}
